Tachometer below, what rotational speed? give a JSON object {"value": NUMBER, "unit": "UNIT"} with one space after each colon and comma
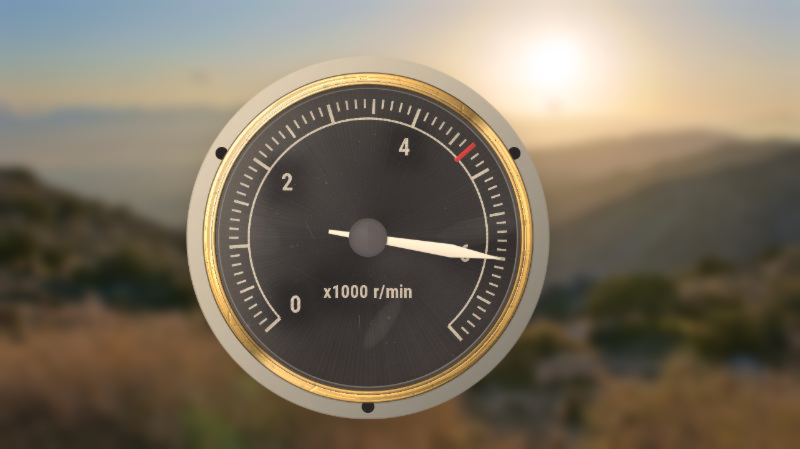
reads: {"value": 6000, "unit": "rpm"}
